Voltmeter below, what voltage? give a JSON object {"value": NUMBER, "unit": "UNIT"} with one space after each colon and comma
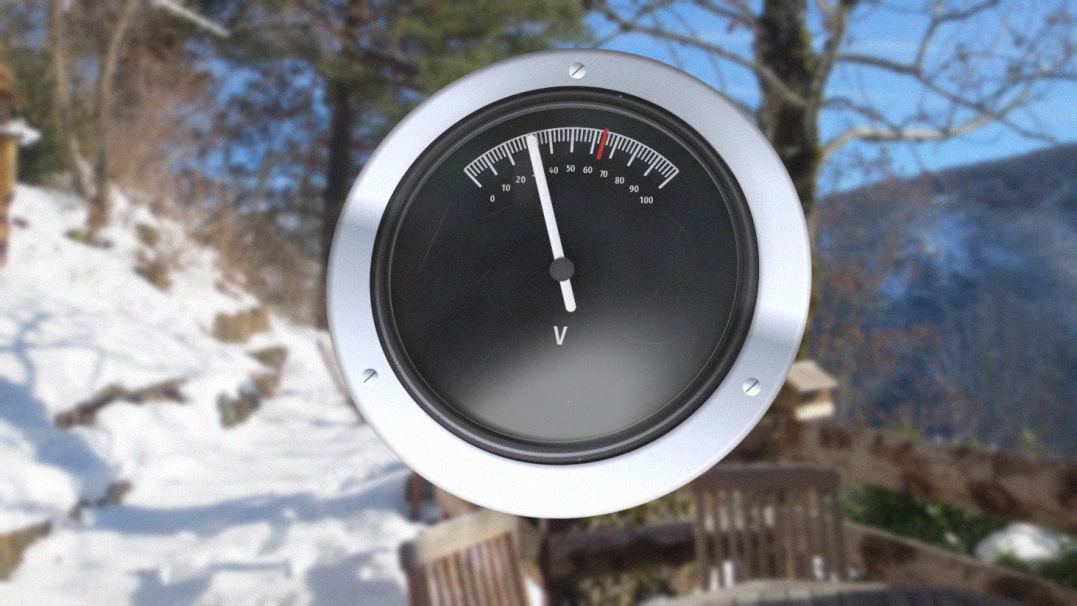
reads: {"value": 32, "unit": "V"}
